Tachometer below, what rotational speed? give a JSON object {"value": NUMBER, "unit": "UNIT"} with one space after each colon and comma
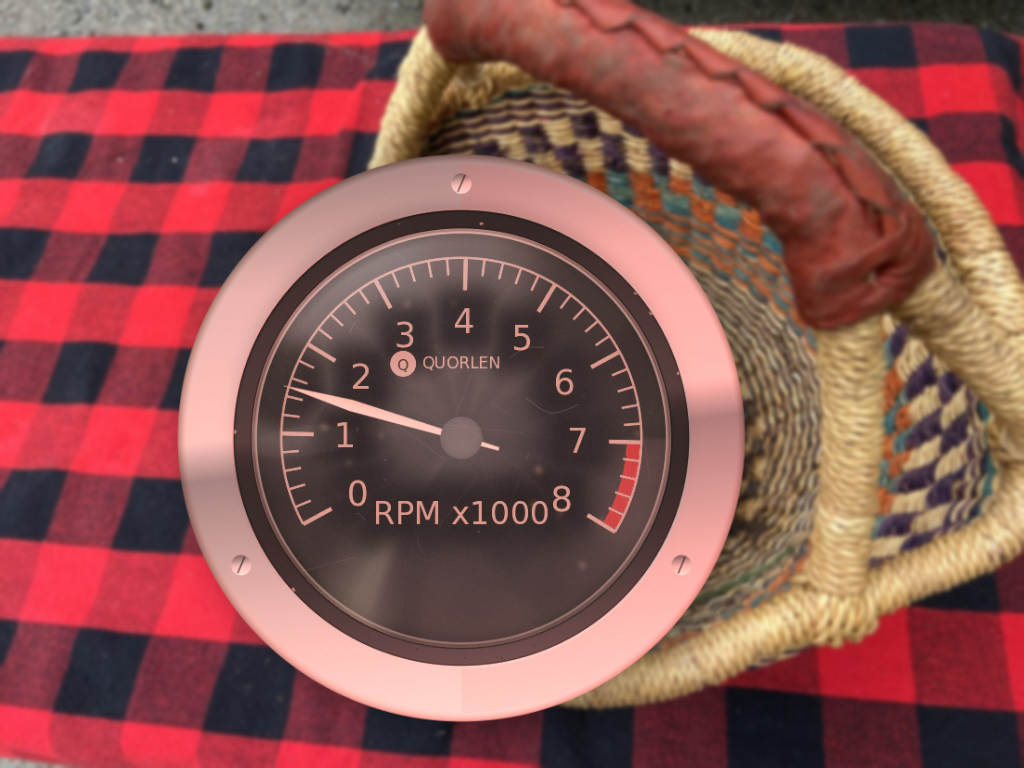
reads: {"value": 1500, "unit": "rpm"}
